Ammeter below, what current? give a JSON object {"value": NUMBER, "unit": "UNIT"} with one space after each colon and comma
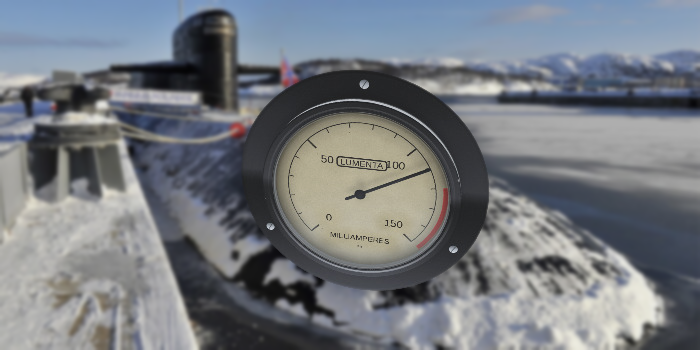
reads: {"value": 110, "unit": "mA"}
